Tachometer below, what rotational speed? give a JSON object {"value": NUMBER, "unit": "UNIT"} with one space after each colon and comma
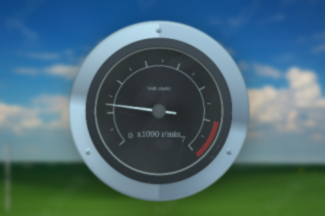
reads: {"value": 1250, "unit": "rpm"}
